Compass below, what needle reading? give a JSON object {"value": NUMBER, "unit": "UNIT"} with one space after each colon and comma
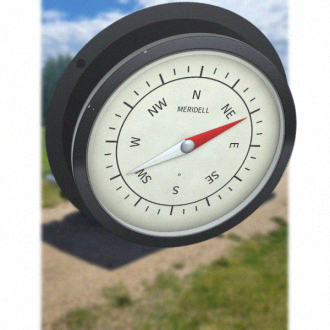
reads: {"value": 60, "unit": "°"}
